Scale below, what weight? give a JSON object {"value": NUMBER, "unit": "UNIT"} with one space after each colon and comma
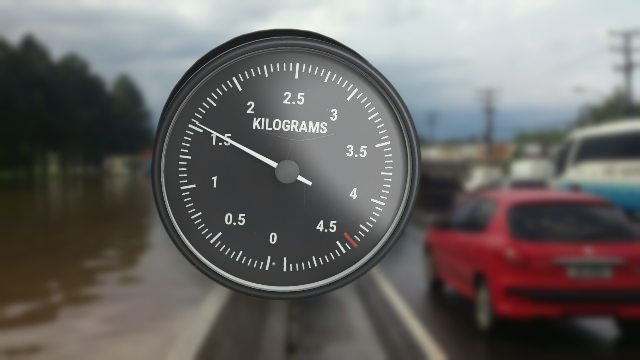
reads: {"value": 1.55, "unit": "kg"}
